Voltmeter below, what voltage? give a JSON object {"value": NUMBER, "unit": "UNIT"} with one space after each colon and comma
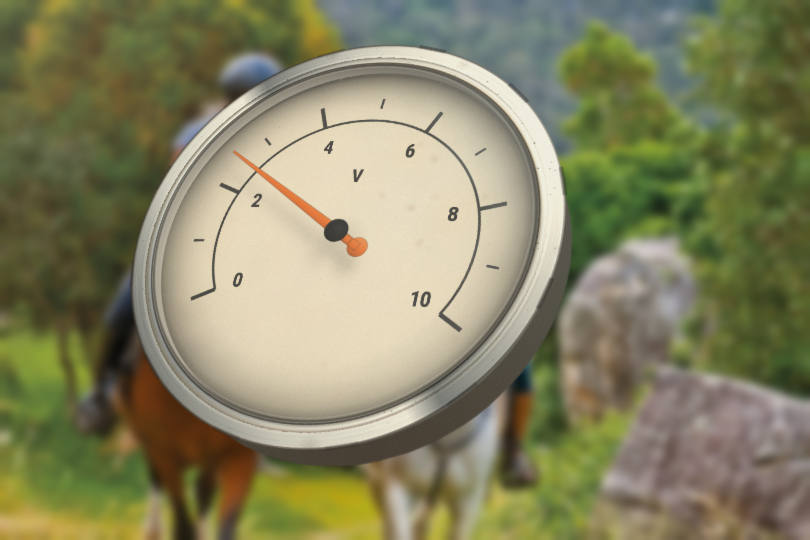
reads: {"value": 2.5, "unit": "V"}
